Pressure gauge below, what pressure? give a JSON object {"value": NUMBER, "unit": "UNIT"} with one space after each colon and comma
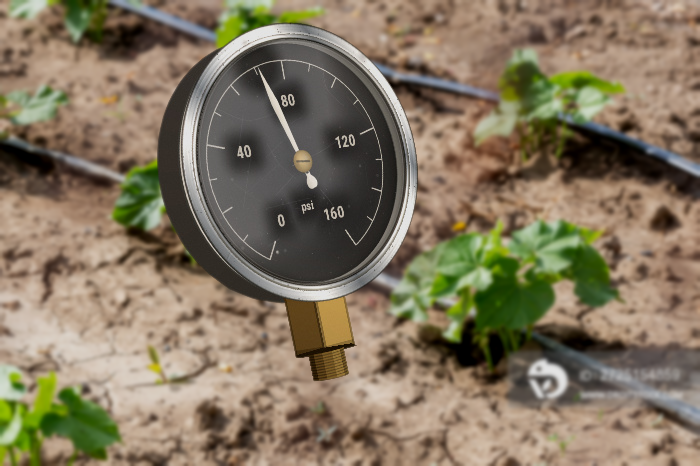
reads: {"value": 70, "unit": "psi"}
